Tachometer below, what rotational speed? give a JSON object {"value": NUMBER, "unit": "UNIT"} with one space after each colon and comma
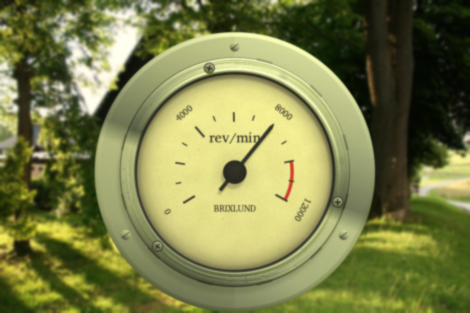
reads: {"value": 8000, "unit": "rpm"}
